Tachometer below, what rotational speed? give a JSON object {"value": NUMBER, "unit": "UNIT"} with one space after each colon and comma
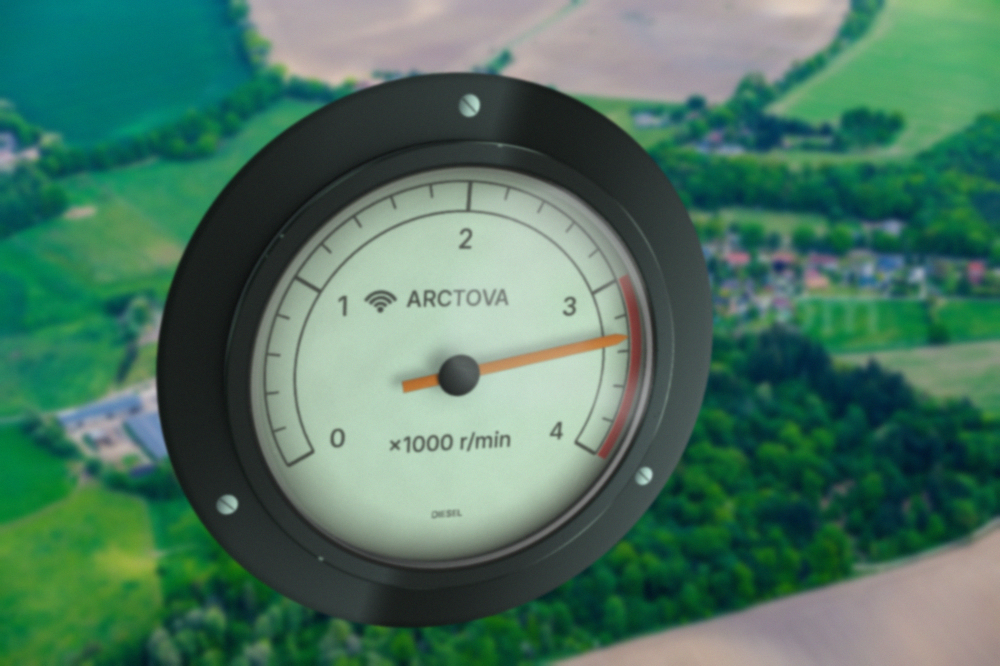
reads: {"value": 3300, "unit": "rpm"}
